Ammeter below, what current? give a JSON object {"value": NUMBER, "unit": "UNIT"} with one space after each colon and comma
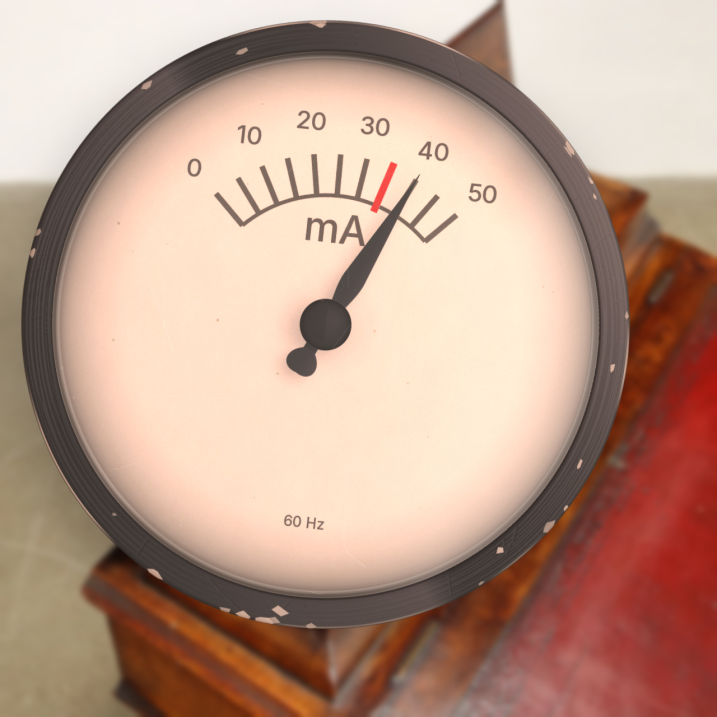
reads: {"value": 40, "unit": "mA"}
